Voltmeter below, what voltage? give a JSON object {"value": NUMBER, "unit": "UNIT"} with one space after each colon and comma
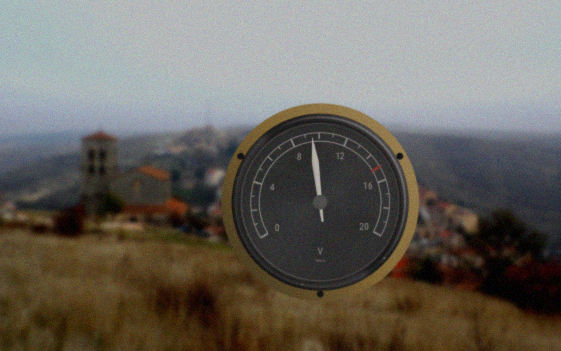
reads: {"value": 9.5, "unit": "V"}
